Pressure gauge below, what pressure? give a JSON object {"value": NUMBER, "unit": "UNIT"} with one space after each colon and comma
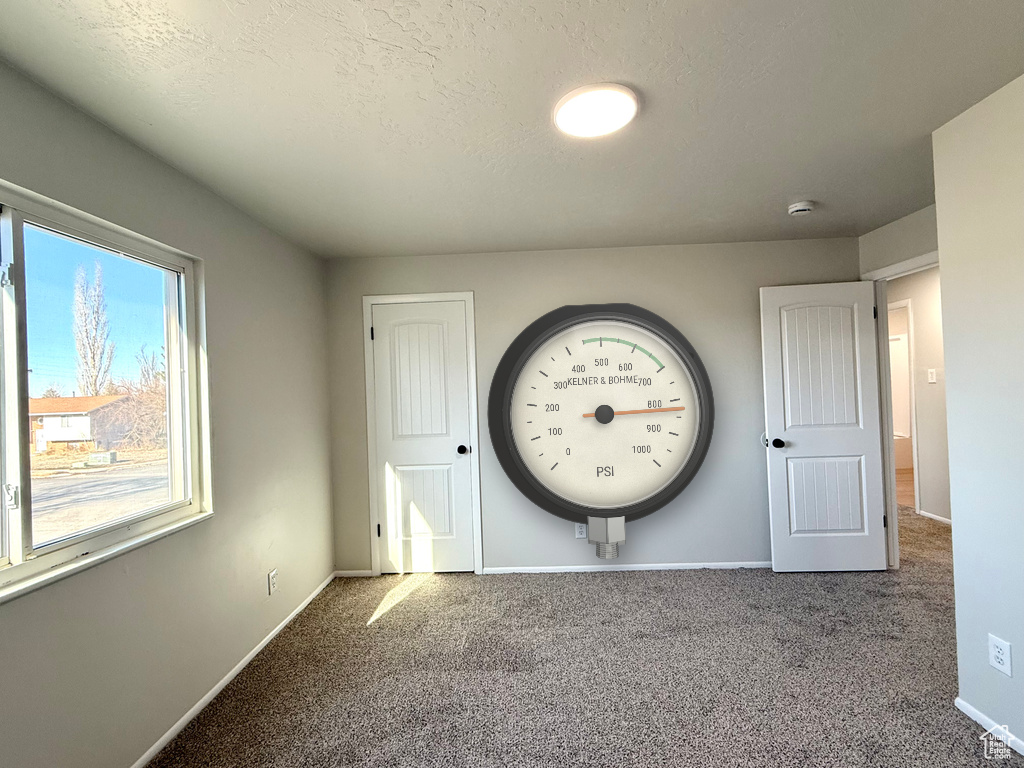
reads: {"value": 825, "unit": "psi"}
